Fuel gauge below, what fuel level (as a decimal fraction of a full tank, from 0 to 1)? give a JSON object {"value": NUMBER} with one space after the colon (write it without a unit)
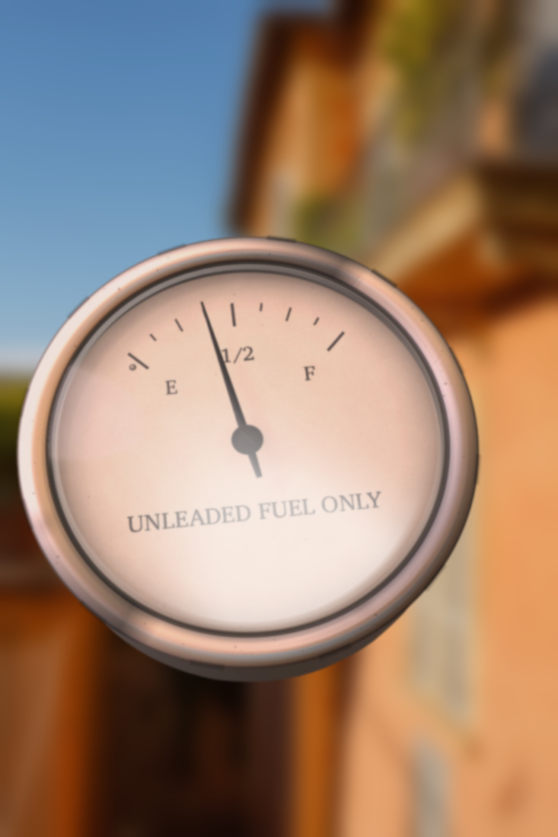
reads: {"value": 0.375}
